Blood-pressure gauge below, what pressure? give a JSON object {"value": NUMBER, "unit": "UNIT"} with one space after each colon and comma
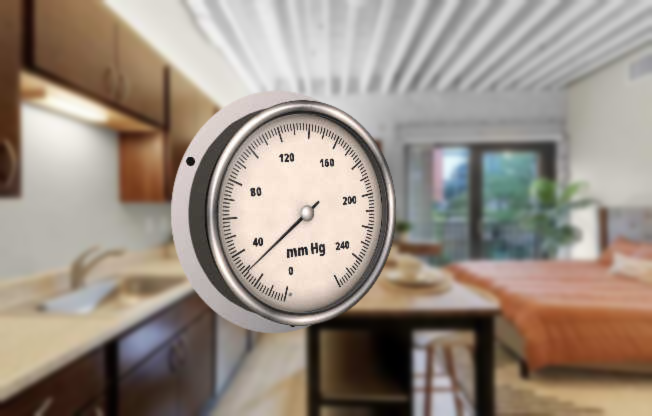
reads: {"value": 30, "unit": "mmHg"}
